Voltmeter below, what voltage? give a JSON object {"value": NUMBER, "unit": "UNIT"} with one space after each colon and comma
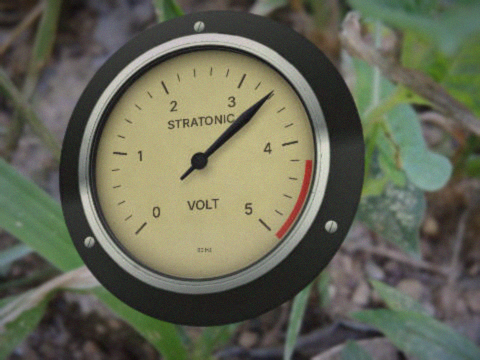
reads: {"value": 3.4, "unit": "V"}
